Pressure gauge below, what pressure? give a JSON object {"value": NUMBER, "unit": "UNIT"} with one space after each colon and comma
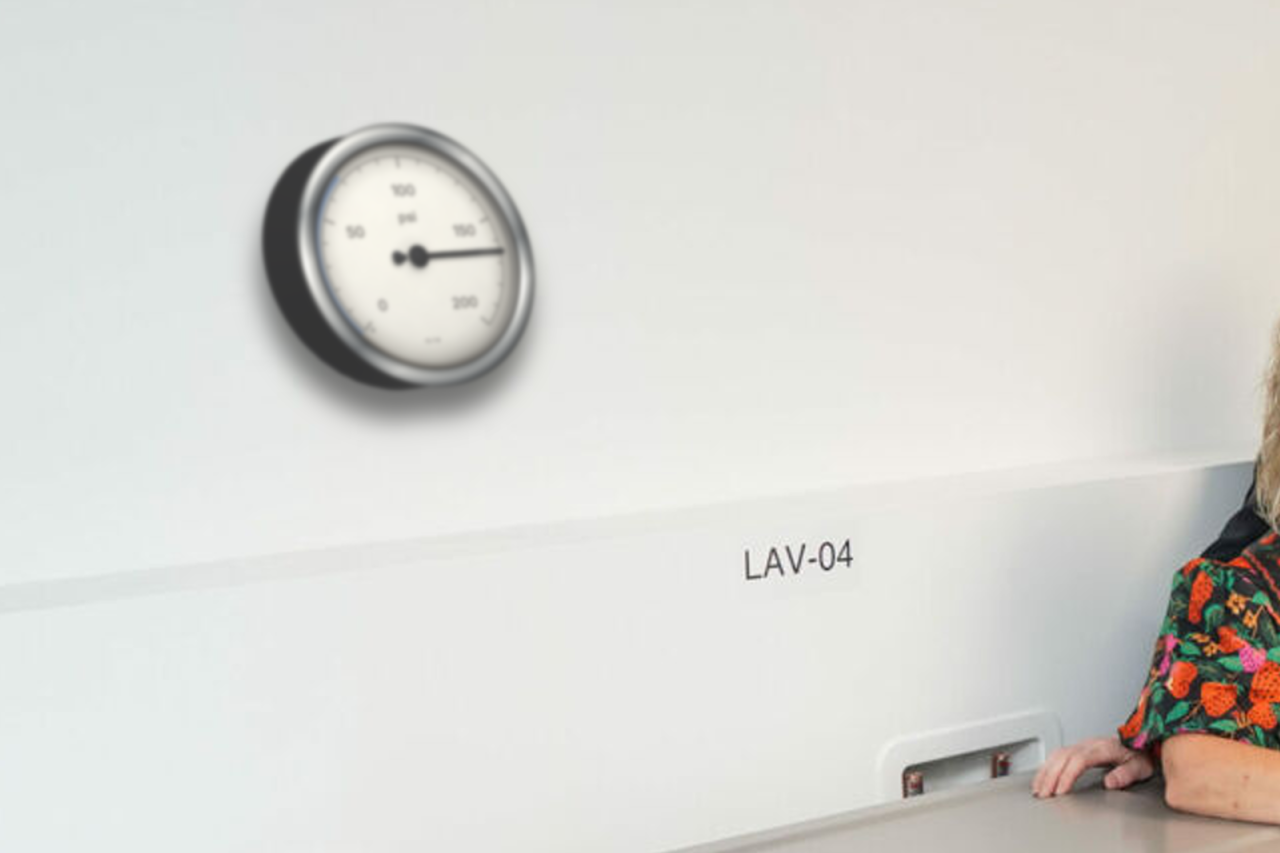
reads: {"value": 165, "unit": "psi"}
